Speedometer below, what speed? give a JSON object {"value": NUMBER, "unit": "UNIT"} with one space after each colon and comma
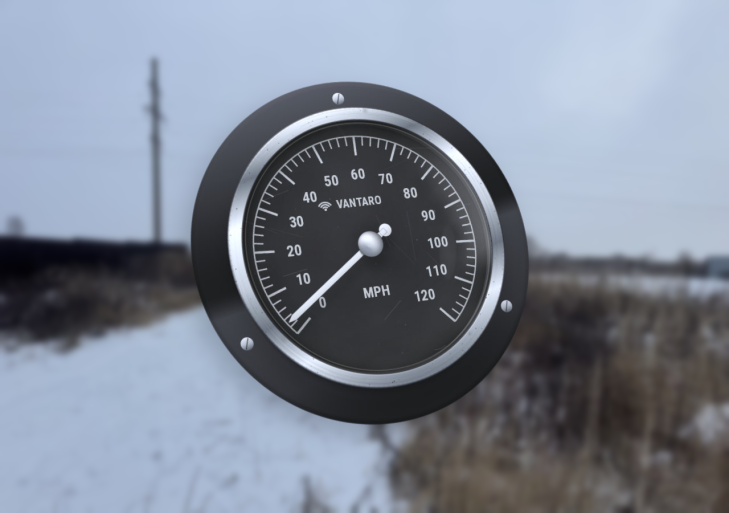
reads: {"value": 3, "unit": "mph"}
